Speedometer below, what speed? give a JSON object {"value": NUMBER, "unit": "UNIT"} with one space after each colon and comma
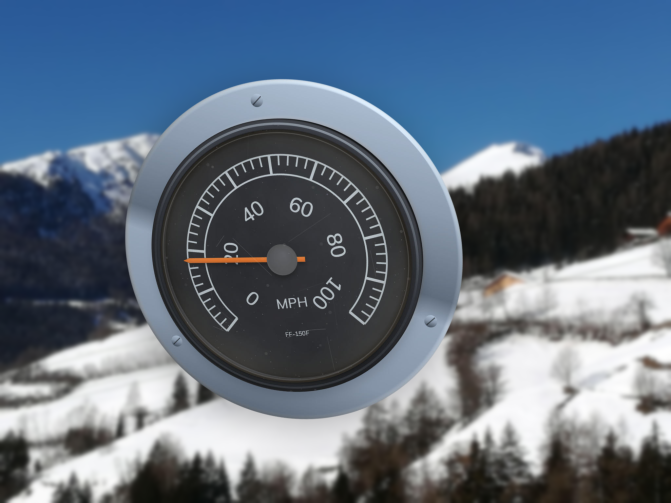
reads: {"value": 18, "unit": "mph"}
